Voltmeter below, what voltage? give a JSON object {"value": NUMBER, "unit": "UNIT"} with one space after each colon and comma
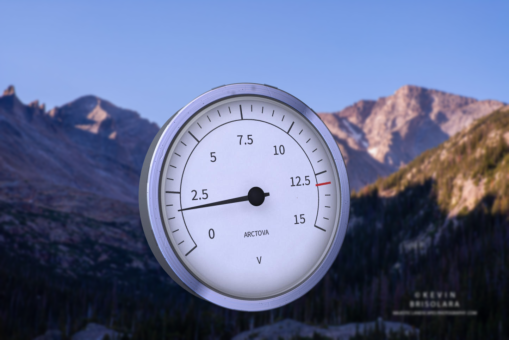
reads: {"value": 1.75, "unit": "V"}
